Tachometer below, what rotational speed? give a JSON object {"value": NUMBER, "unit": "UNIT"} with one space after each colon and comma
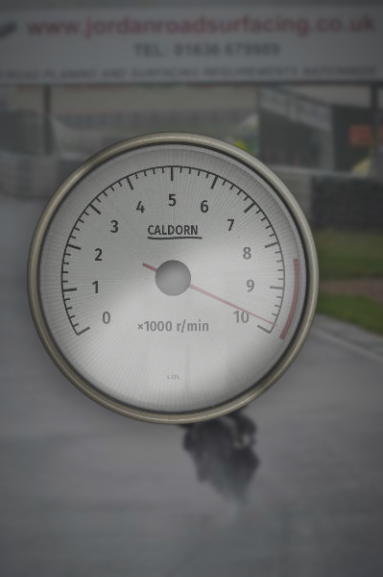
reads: {"value": 9800, "unit": "rpm"}
